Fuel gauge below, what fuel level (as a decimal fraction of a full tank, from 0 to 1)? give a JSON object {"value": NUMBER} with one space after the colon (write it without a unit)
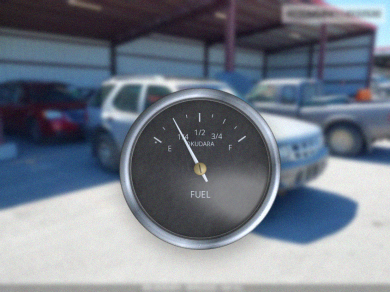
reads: {"value": 0.25}
